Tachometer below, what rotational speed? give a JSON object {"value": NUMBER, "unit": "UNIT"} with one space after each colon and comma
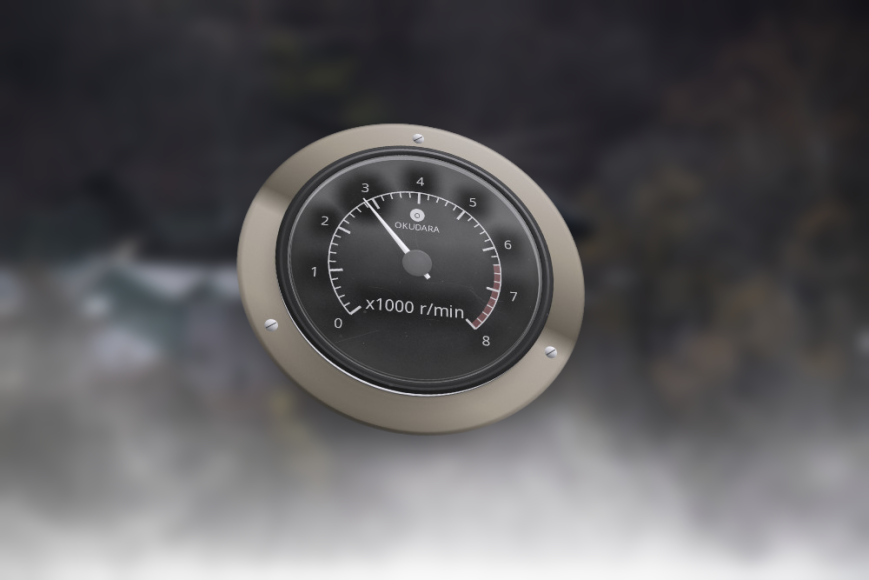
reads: {"value": 2800, "unit": "rpm"}
